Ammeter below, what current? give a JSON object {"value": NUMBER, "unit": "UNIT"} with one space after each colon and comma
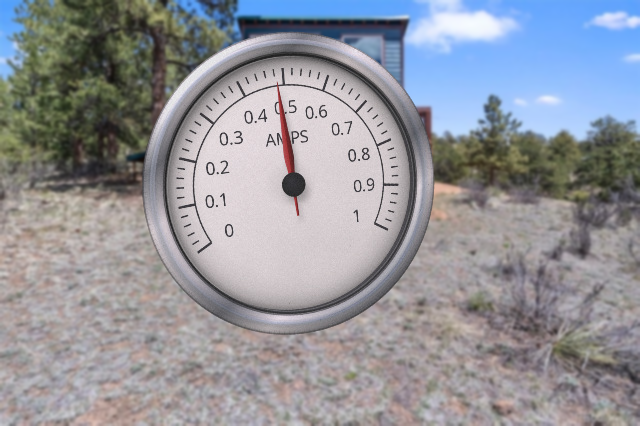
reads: {"value": 0.48, "unit": "A"}
